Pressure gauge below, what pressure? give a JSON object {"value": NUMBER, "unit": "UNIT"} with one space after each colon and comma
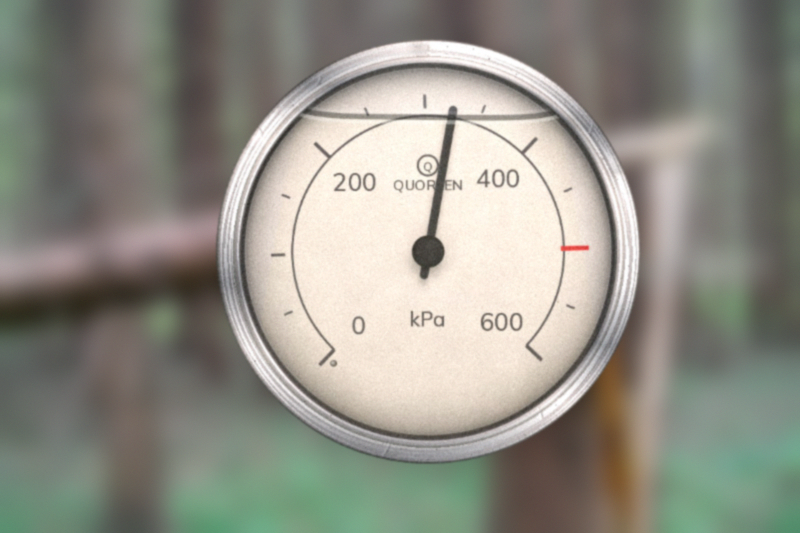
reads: {"value": 325, "unit": "kPa"}
